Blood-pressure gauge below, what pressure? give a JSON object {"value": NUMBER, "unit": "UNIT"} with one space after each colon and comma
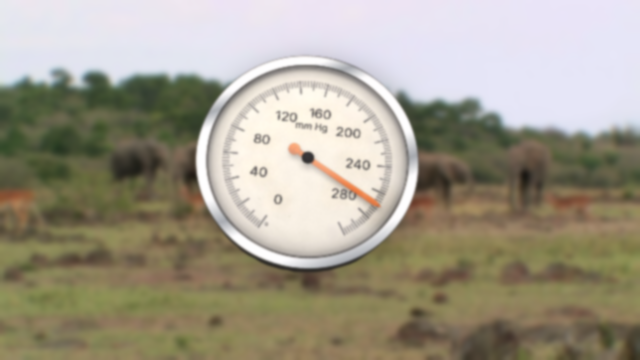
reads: {"value": 270, "unit": "mmHg"}
